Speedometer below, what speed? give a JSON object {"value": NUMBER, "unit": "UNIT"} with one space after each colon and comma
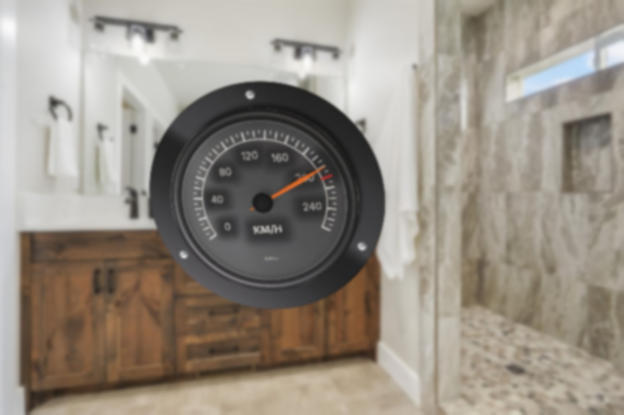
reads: {"value": 200, "unit": "km/h"}
